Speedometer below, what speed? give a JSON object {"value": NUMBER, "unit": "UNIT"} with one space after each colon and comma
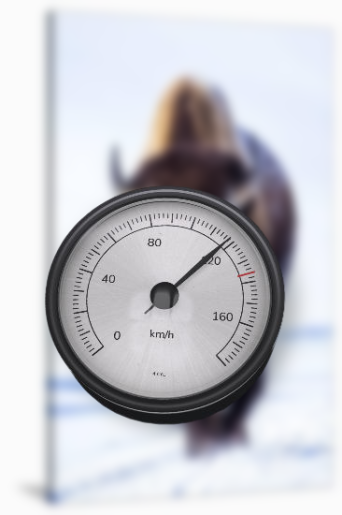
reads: {"value": 118, "unit": "km/h"}
